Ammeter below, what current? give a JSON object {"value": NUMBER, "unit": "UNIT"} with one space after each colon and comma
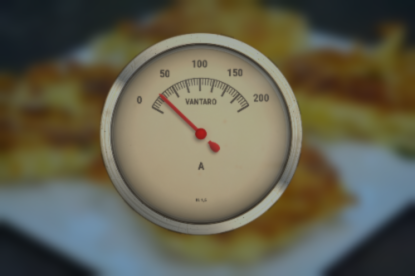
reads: {"value": 25, "unit": "A"}
